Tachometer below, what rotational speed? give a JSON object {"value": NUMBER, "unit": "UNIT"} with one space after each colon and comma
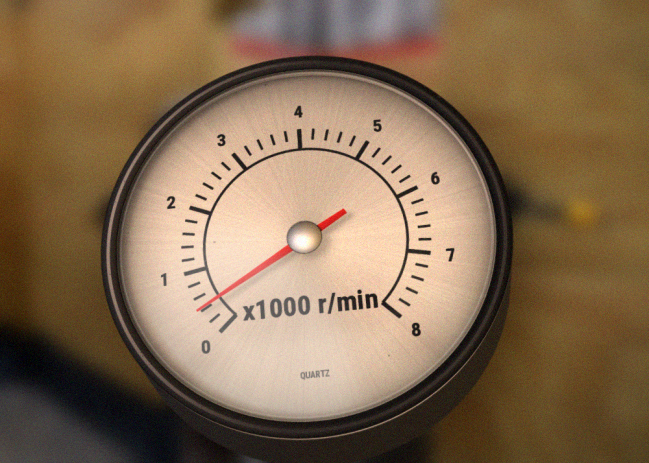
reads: {"value": 400, "unit": "rpm"}
